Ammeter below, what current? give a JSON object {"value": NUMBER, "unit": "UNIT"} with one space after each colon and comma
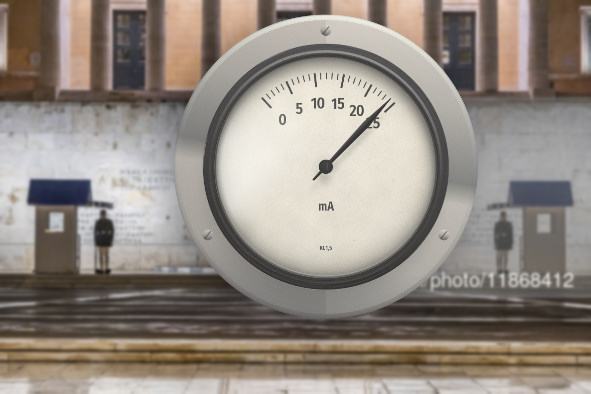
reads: {"value": 24, "unit": "mA"}
